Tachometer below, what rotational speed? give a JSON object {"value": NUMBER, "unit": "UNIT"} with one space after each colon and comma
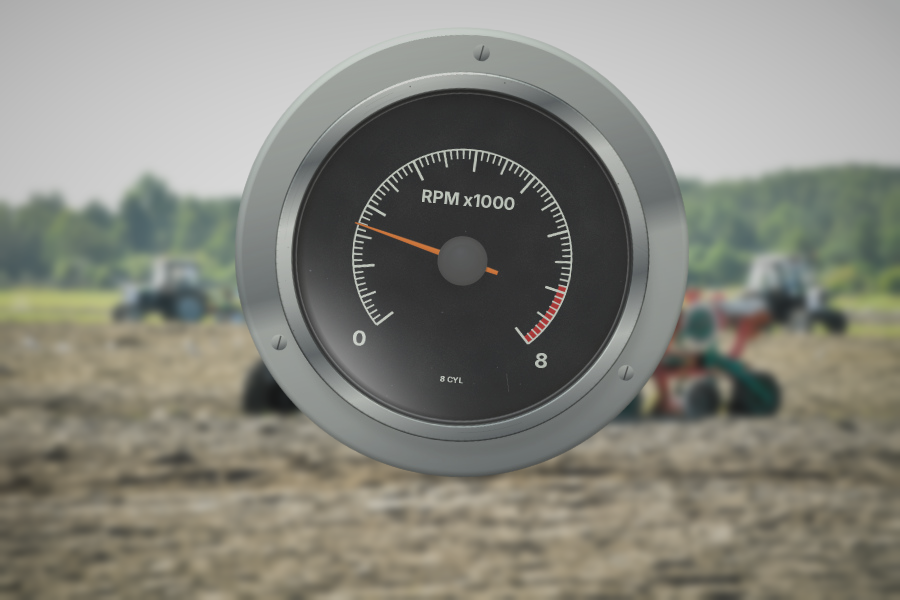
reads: {"value": 1700, "unit": "rpm"}
